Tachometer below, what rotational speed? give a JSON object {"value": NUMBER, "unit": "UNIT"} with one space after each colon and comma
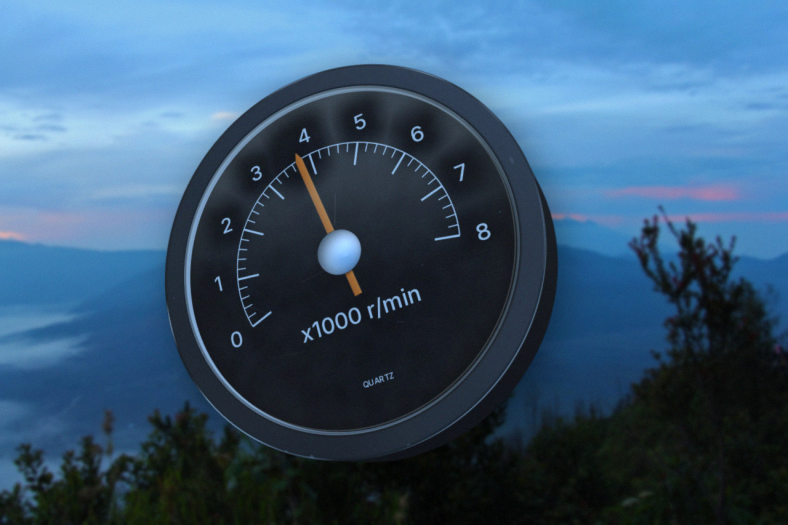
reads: {"value": 3800, "unit": "rpm"}
